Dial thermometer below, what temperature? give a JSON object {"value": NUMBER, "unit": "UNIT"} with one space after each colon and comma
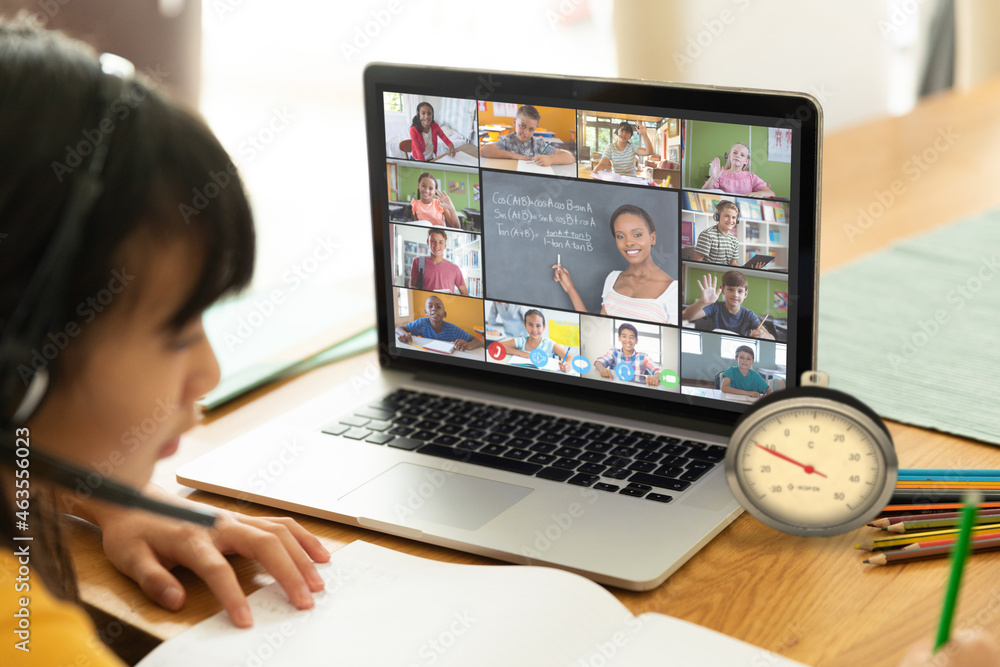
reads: {"value": -10, "unit": "°C"}
